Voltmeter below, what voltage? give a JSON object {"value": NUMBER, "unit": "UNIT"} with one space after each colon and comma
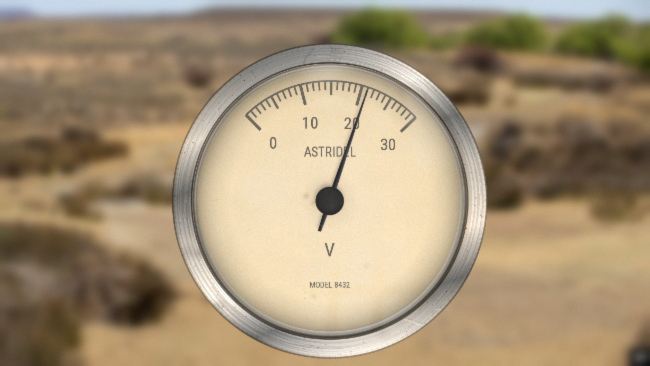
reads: {"value": 21, "unit": "V"}
